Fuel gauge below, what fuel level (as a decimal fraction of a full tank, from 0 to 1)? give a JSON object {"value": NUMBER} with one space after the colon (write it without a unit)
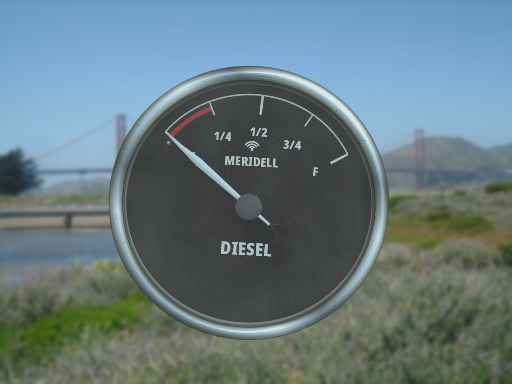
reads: {"value": 0}
